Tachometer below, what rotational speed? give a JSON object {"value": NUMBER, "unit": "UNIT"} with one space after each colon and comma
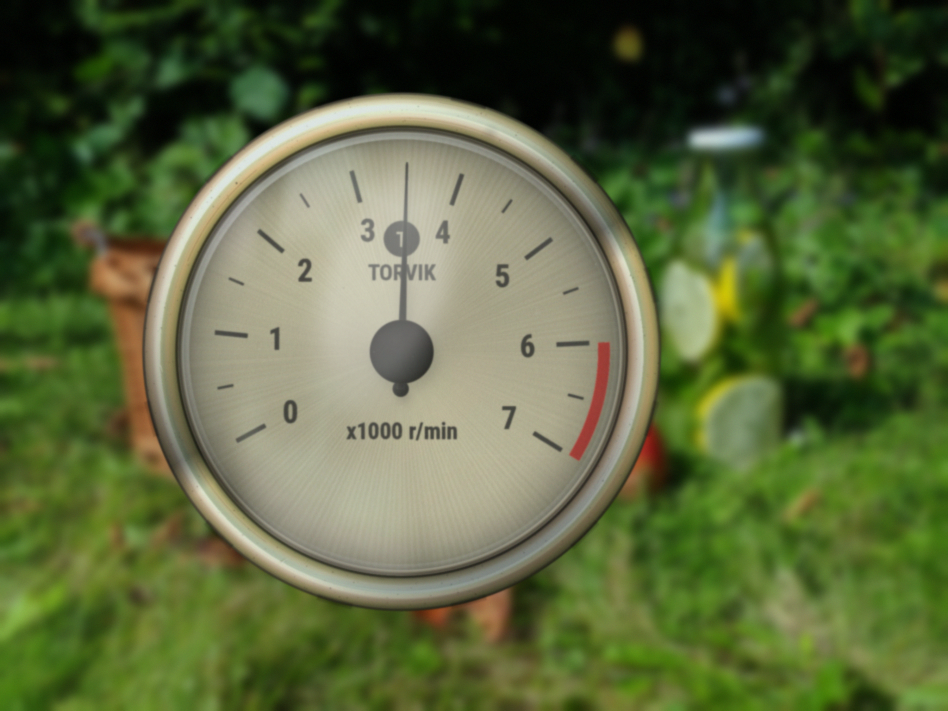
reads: {"value": 3500, "unit": "rpm"}
